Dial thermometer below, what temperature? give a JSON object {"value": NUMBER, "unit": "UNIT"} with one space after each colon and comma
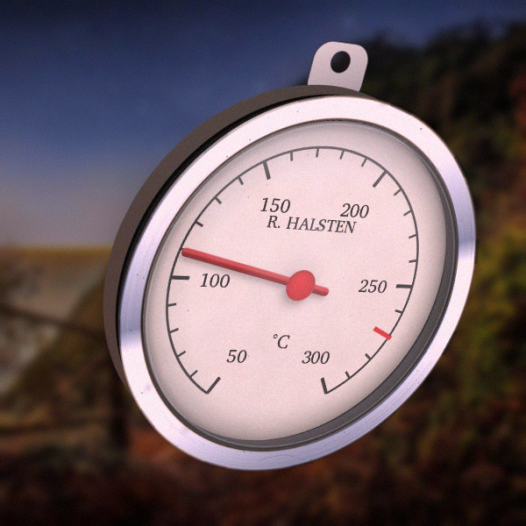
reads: {"value": 110, "unit": "°C"}
